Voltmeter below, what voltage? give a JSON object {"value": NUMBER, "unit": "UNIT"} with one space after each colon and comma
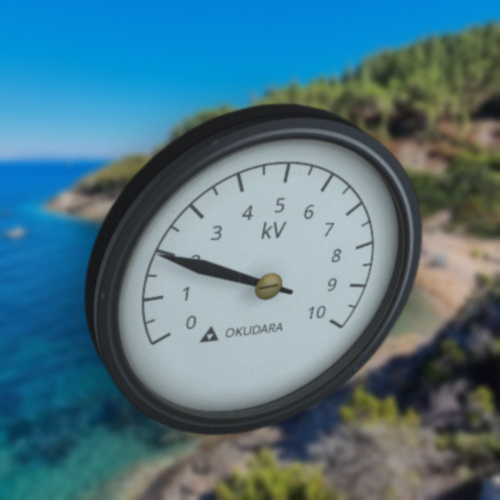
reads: {"value": 2, "unit": "kV"}
